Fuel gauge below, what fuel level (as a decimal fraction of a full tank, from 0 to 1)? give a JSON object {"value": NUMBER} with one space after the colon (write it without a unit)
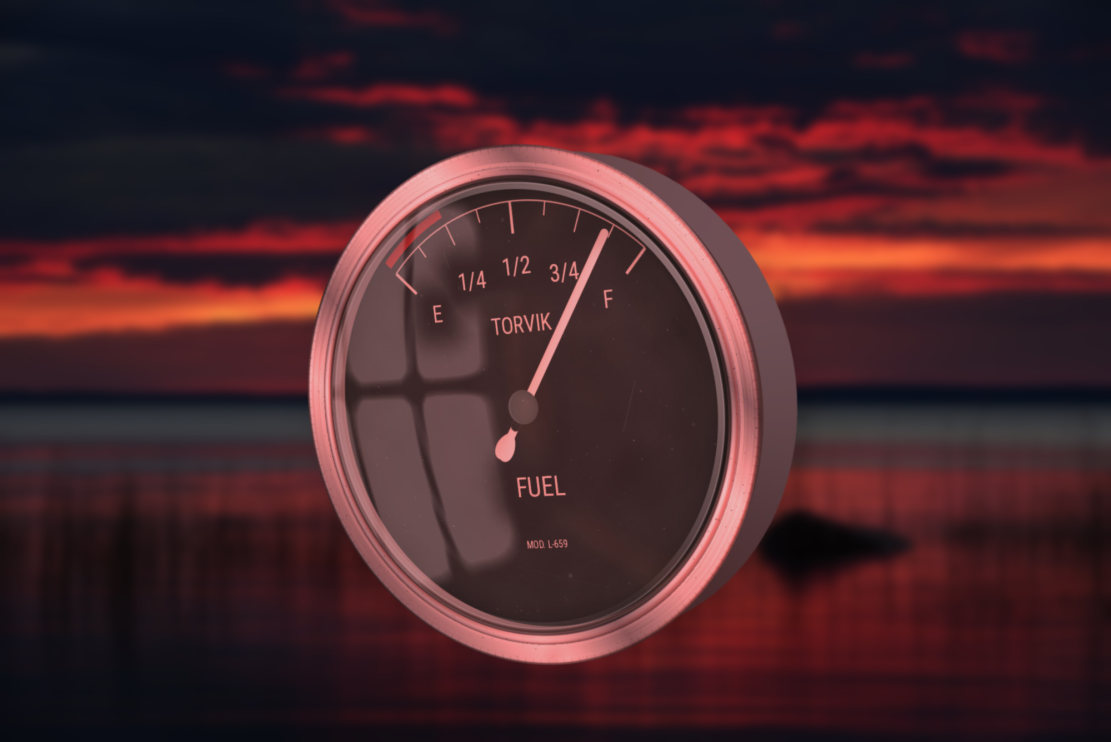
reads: {"value": 0.875}
